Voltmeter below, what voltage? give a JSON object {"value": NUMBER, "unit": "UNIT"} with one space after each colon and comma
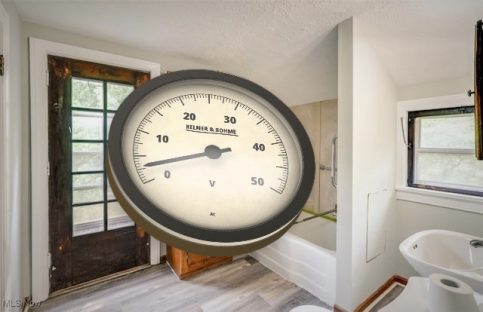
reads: {"value": 2.5, "unit": "V"}
